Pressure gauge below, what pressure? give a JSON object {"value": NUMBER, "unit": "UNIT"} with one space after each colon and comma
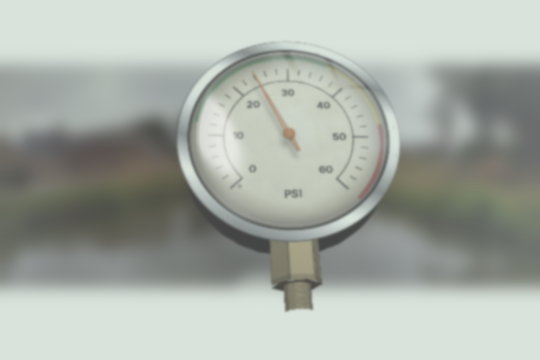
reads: {"value": 24, "unit": "psi"}
